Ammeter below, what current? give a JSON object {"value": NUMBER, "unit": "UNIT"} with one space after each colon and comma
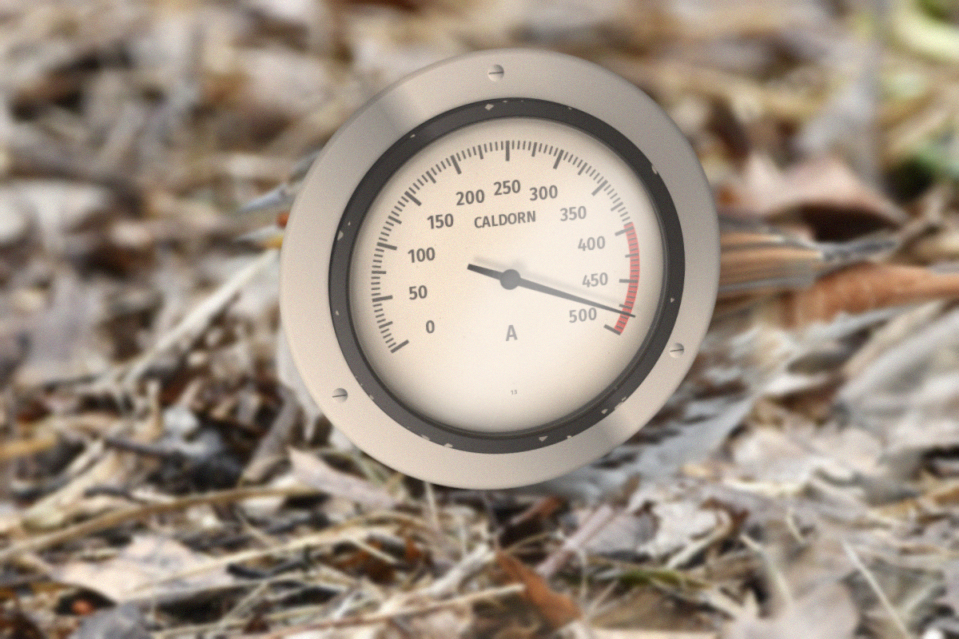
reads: {"value": 480, "unit": "A"}
